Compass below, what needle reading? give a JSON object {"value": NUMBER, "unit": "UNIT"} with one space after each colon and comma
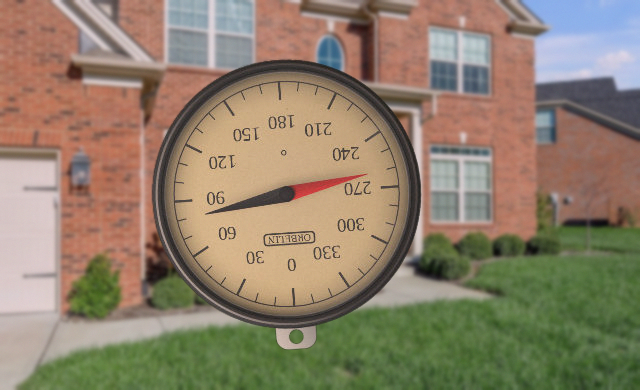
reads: {"value": 260, "unit": "°"}
